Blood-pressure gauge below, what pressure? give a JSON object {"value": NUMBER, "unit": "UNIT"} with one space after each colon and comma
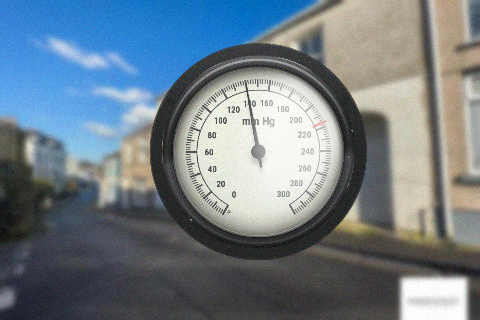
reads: {"value": 140, "unit": "mmHg"}
